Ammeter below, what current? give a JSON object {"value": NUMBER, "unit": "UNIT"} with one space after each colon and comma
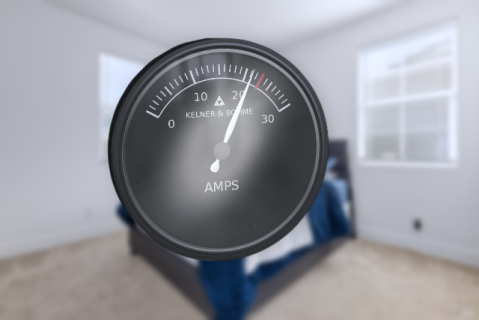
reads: {"value": 21, "unit": "A"}
